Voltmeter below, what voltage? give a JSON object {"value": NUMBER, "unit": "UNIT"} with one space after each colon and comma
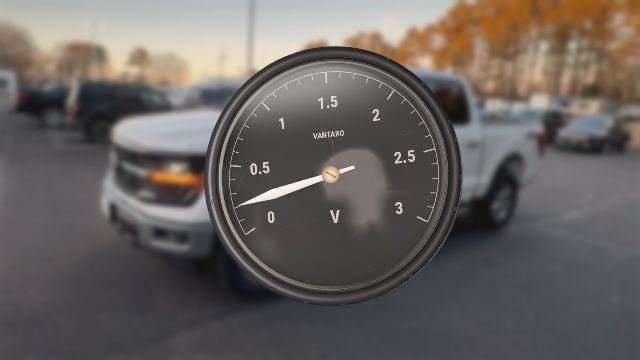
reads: {"value": 0.2, "unit": "V"}
